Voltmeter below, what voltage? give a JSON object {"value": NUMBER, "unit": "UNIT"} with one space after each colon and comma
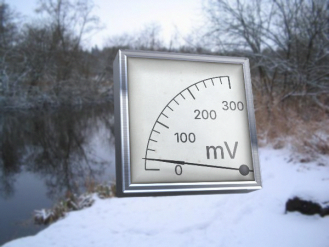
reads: {"value": 20, "unit": "mV"}
